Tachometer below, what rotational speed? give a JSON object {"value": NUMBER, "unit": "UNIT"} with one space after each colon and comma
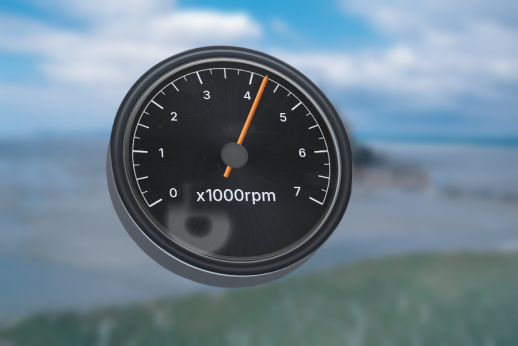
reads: {"value": 4250, "unit": "rpm"}
